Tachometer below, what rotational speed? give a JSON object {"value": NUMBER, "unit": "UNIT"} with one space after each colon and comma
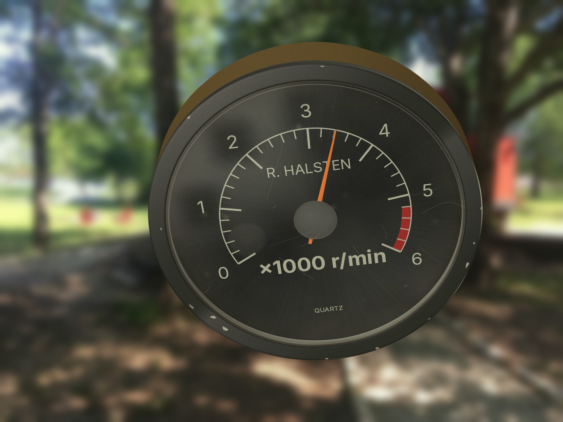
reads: {"value": 3400, "unit": "rpm"}
